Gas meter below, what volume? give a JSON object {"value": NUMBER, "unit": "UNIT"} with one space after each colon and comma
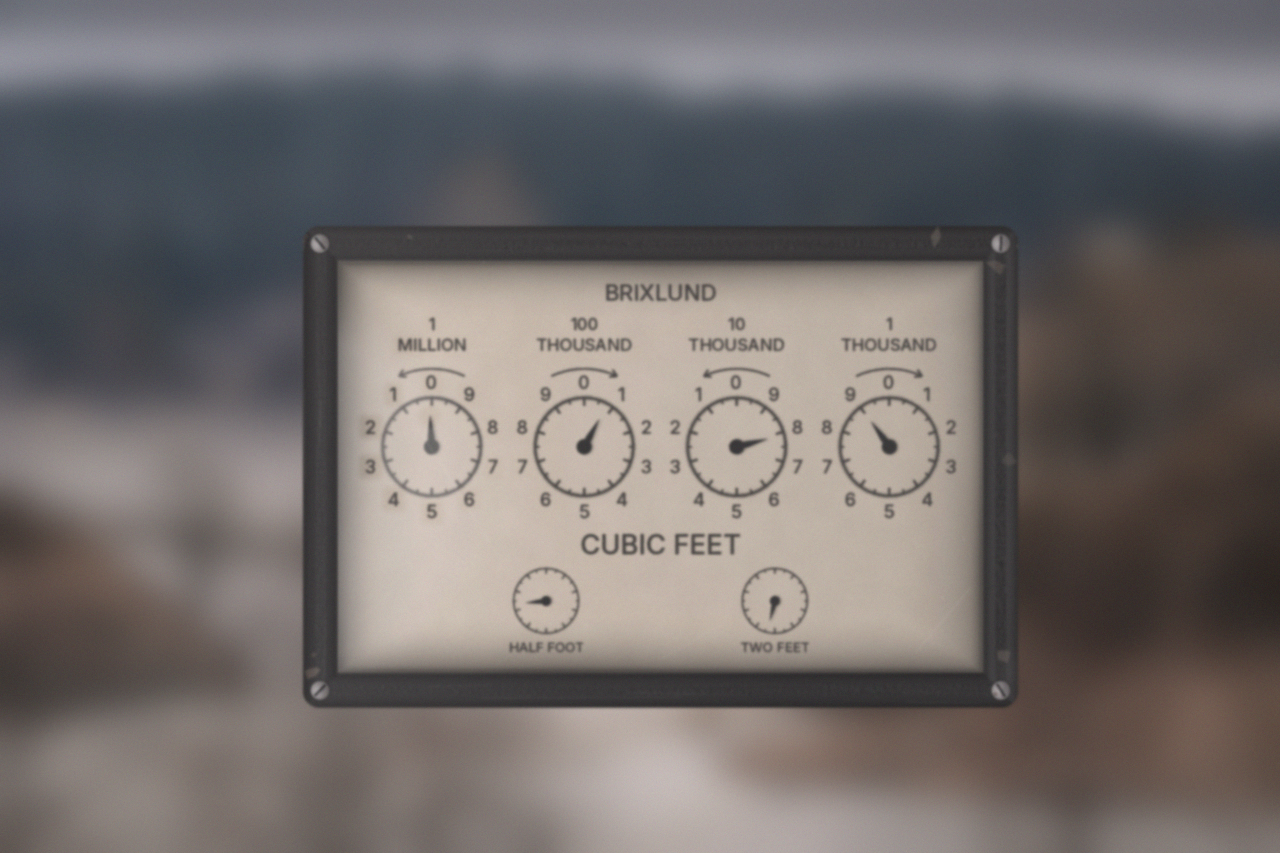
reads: {"value": 7900, "unit": "ft³"}
